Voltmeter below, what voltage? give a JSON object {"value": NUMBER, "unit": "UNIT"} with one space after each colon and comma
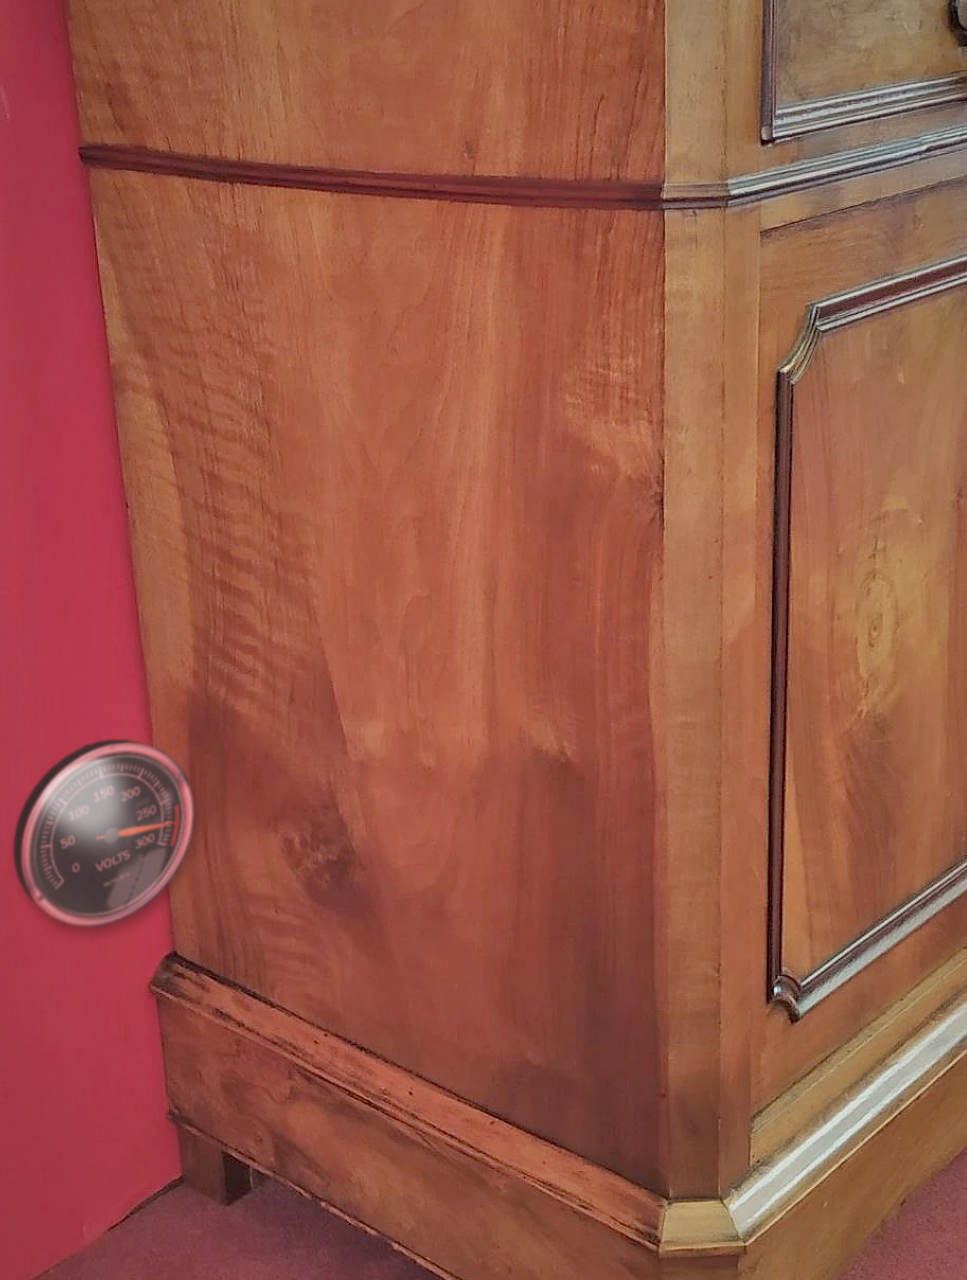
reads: {"value": 275, "unit": "V"}
